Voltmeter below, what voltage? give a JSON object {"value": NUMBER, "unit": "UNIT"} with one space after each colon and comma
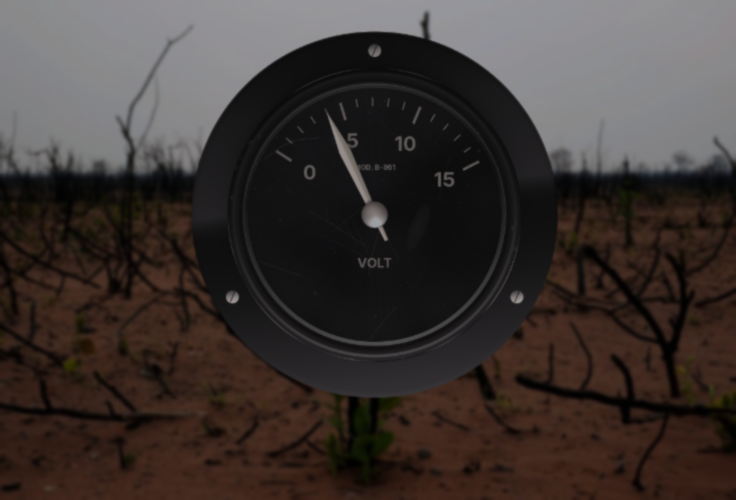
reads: {"value": 4, "unit": "V"}
